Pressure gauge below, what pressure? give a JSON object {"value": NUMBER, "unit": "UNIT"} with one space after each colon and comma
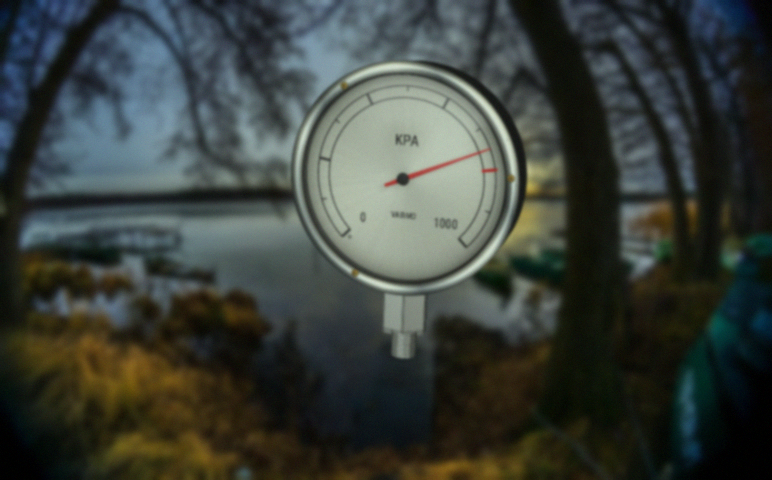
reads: {"value": 750, "unit": "kPa"}
